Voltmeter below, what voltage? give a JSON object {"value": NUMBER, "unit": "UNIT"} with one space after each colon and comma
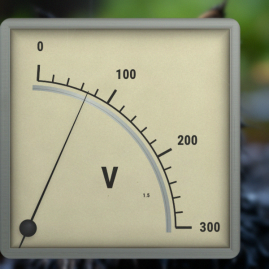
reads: {"value": 70, "unit": "V"}
